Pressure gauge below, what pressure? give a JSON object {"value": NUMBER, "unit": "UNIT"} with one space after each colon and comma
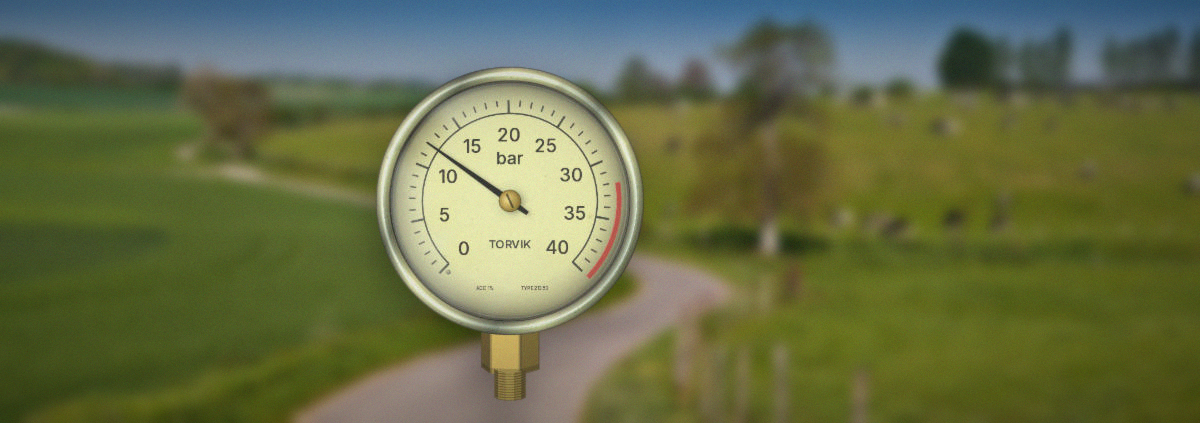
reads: {"value": 12, "unit": "bar"}
